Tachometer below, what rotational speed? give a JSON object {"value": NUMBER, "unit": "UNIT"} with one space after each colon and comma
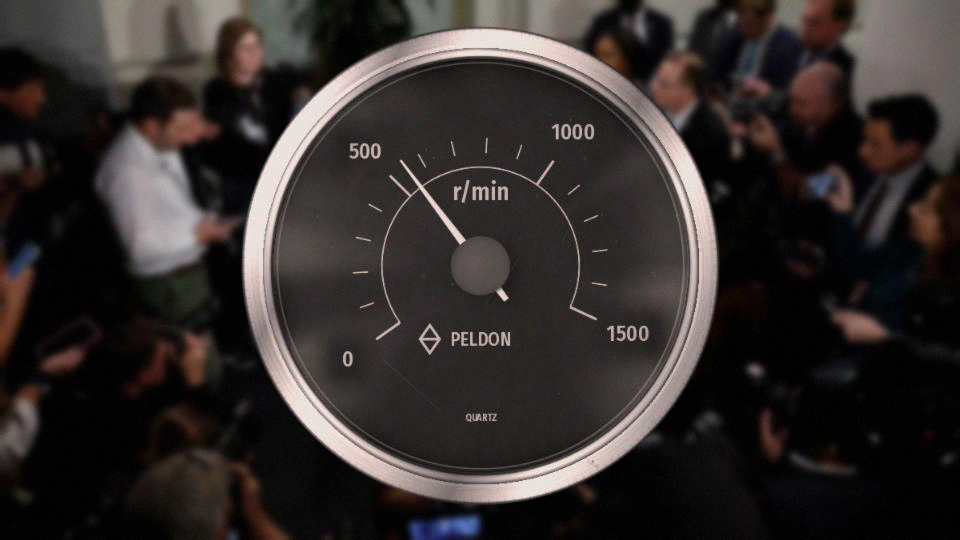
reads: {"value": 550, "unit": "rpm"}
